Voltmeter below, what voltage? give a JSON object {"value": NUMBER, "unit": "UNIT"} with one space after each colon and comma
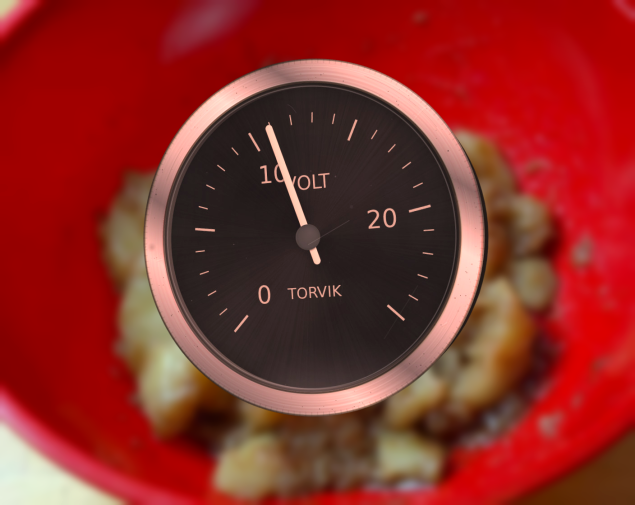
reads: {"value": 11, "unit": "V"}
